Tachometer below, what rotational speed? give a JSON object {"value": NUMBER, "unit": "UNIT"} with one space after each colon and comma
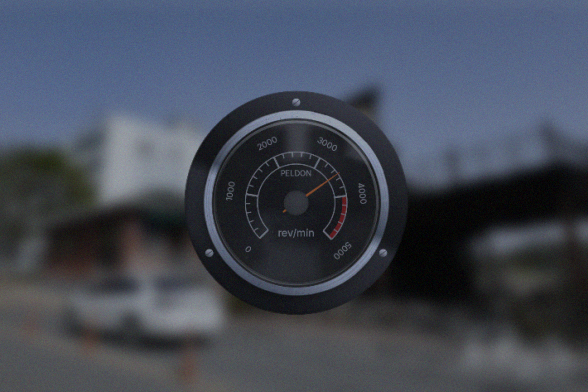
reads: {"value": 3500, "unit": "rpm"}
